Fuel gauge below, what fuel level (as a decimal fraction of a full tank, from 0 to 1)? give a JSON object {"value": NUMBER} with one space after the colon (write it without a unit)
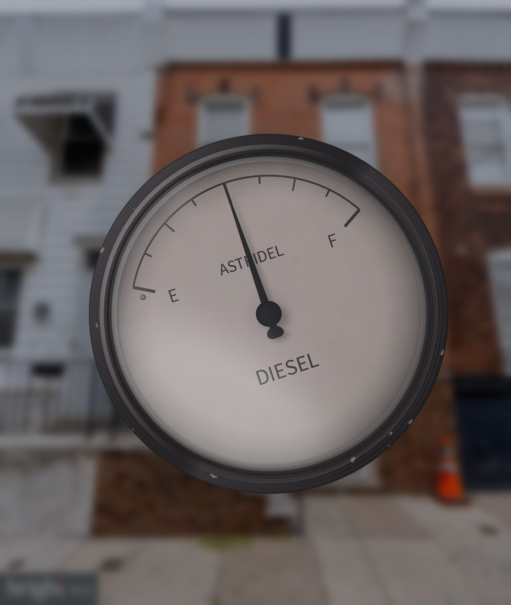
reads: {"value": 0.5}
